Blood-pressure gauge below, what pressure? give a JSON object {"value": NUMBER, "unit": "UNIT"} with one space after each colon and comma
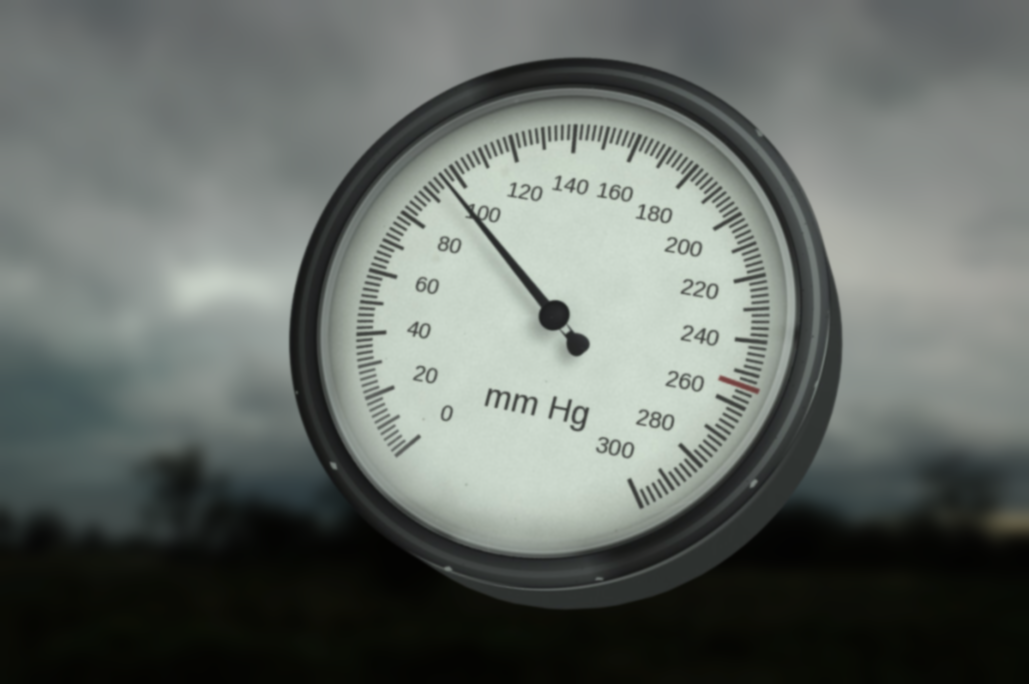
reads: {"value": 96, "unit": "mmHg"}
